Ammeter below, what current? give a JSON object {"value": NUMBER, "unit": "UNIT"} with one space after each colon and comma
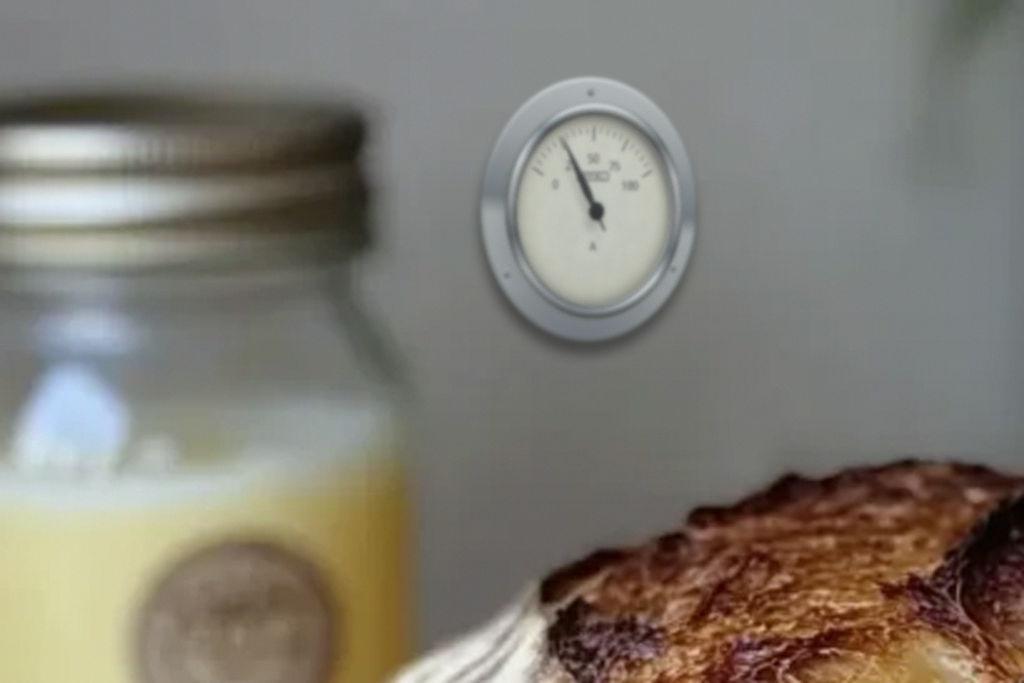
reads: {"value": 25, "unit": "A"}
